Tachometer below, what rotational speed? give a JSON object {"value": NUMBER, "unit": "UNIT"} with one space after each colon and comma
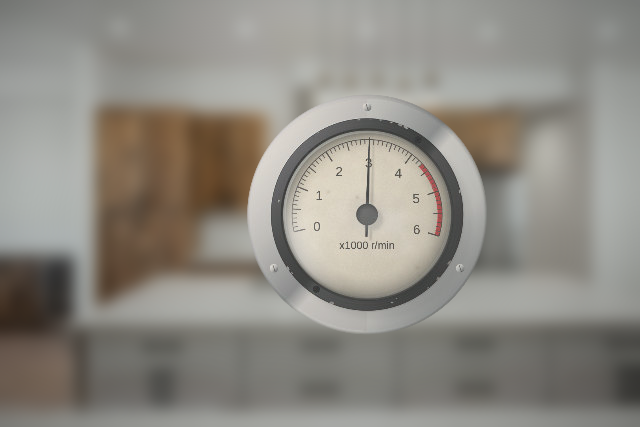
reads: {"value": 3000, "unit": "rpm"}
